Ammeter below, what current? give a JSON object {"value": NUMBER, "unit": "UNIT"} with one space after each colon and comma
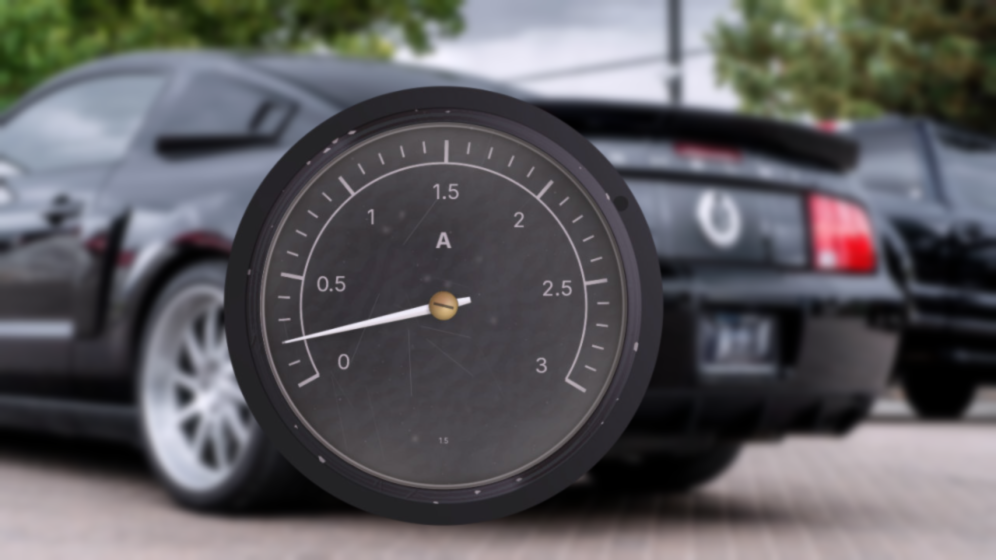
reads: {"value": 0.2, "unit": "A"}
